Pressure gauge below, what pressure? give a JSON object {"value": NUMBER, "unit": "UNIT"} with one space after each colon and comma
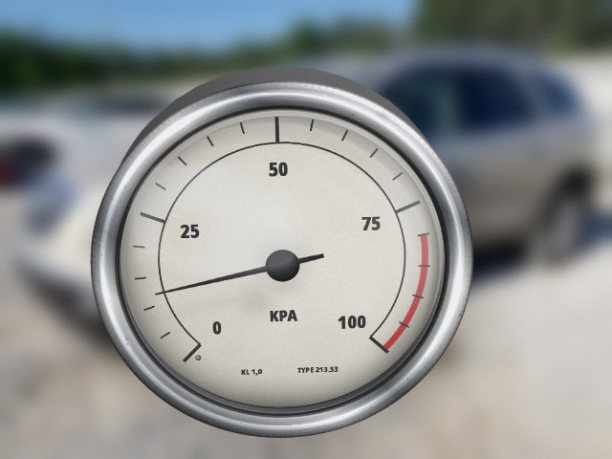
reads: {"value": 12.5, "unit": "kPa"}
